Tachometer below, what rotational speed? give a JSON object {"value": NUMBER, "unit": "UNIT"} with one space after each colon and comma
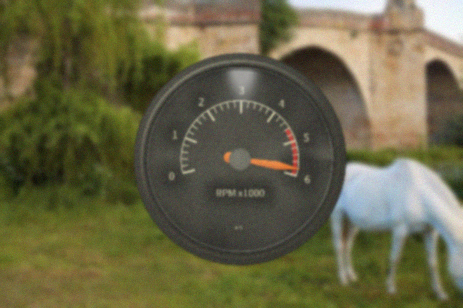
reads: {"value": 5800, "unit": "rpm"}
